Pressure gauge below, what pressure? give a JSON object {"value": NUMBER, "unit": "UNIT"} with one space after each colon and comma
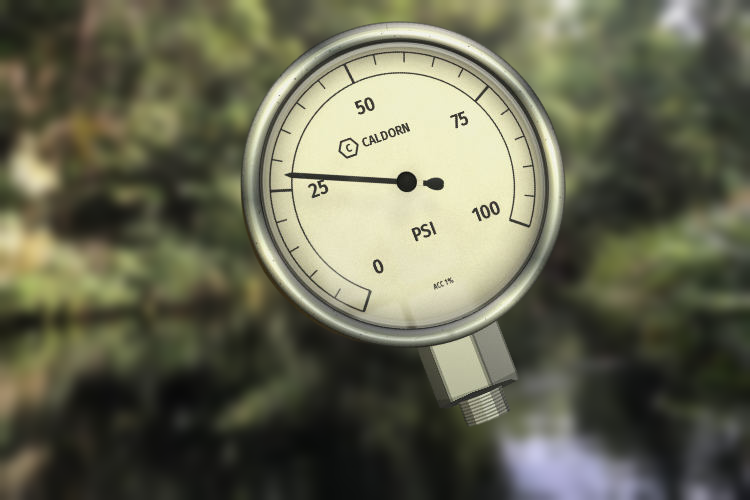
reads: {"value": 27.5, "unit": "psi"}
